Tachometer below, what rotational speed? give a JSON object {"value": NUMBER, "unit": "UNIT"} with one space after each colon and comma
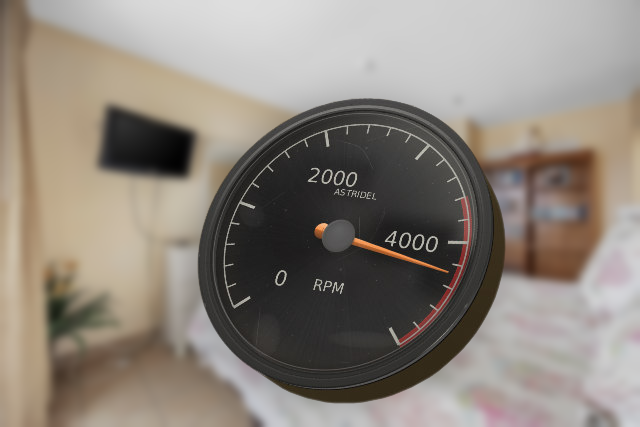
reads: {"value": 4300, "unit": "rpm"}
